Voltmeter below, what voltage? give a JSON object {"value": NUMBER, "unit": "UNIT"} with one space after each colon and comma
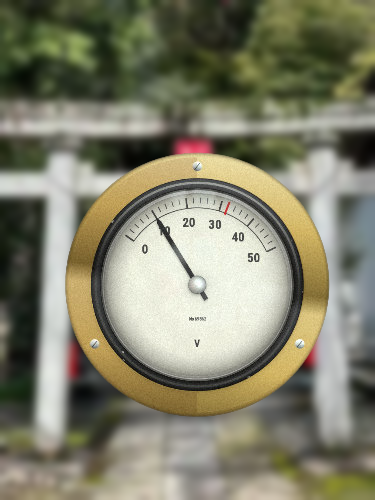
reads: {"value": 10, "unit": "V"}
